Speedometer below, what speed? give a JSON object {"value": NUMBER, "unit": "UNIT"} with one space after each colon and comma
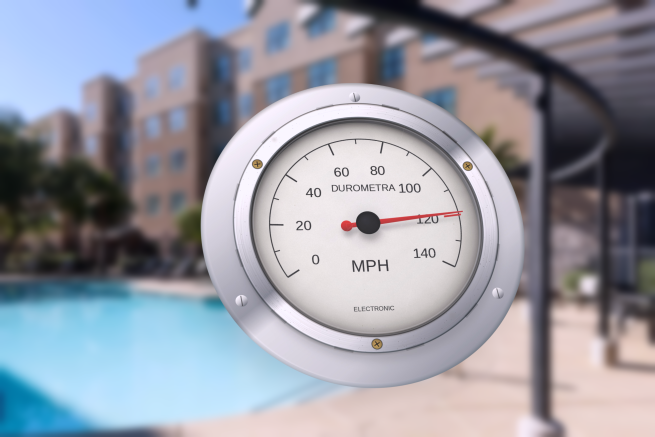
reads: {"value": 120, "unit": "mph"}
